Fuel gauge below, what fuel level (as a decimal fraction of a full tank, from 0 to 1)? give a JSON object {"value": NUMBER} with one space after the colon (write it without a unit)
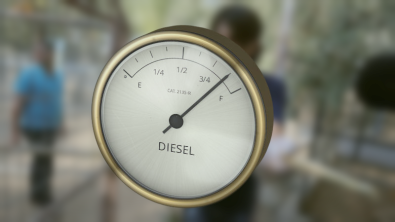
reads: {"value": 0.875}
